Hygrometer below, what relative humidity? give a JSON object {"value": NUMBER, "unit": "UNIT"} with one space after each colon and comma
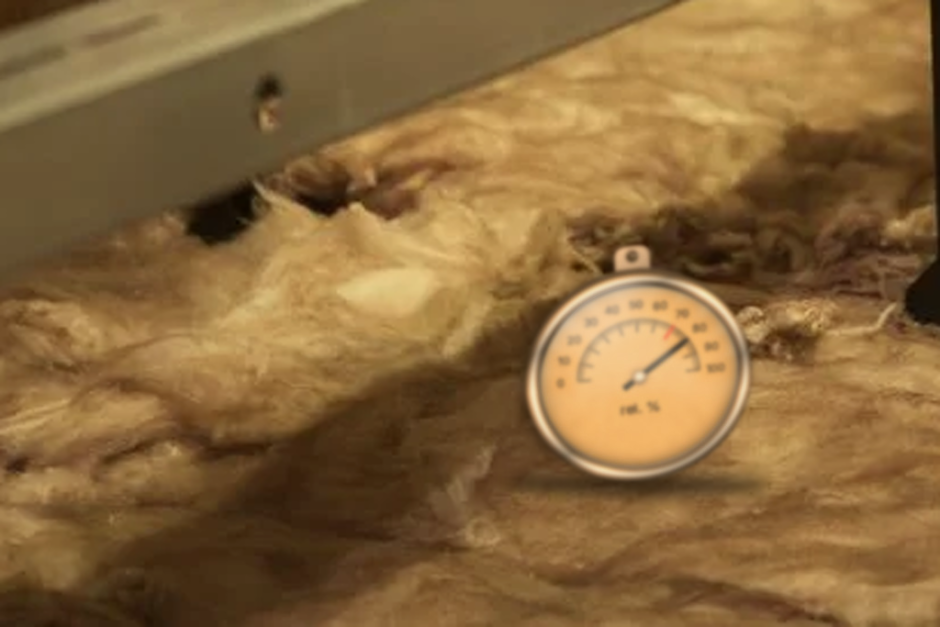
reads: {"value": 80, "unit": "%"}
